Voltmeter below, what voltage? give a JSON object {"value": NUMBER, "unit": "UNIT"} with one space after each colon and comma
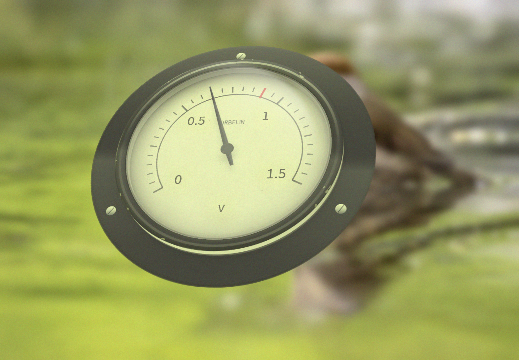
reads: {"value": 0.65, "unit": "V"}
